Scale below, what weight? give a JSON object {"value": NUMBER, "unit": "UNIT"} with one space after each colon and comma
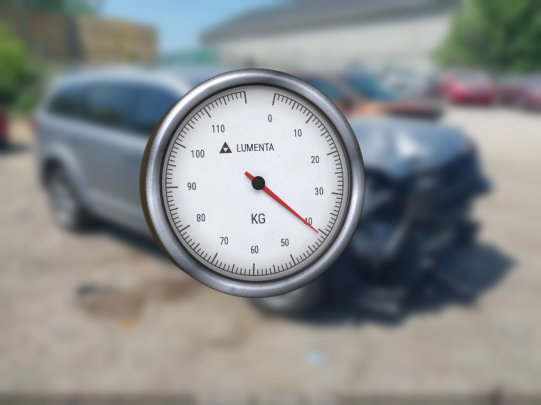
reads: {"value": 41, "unit": "kg"}
